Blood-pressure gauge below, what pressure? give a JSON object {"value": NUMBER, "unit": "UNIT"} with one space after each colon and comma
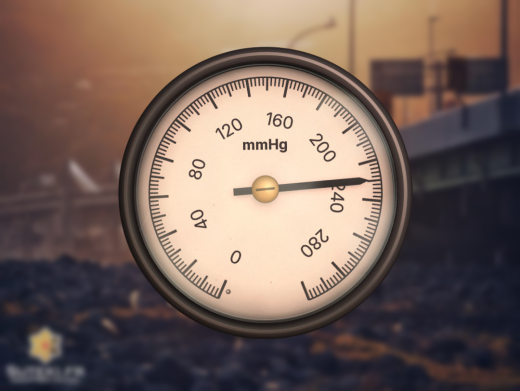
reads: {"value": 230, "unit": "mmHg"}
